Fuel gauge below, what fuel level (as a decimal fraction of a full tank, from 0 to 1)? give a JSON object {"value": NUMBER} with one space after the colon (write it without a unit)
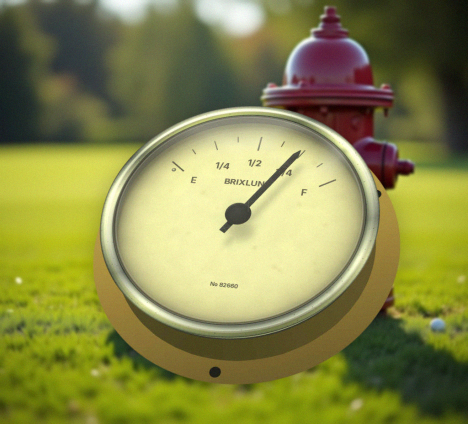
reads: {"value": 0.75}
